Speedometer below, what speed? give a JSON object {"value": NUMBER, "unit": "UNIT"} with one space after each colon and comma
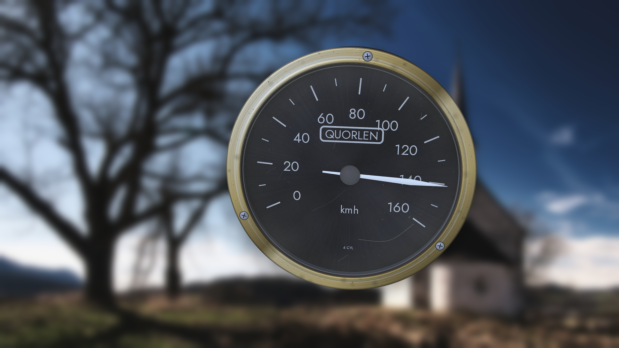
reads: {"value": 140, "unit": "km/h"}
